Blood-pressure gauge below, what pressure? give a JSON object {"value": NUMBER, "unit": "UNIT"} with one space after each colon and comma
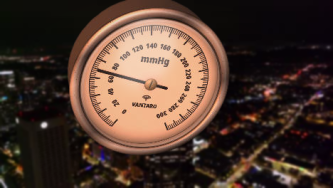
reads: {"value": 70, "unit": "mmHg"}
